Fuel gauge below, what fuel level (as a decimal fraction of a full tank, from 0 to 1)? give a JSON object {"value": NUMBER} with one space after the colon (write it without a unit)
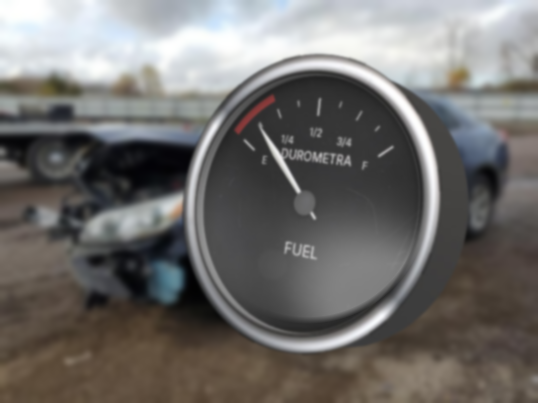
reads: {"value": 0.125}
